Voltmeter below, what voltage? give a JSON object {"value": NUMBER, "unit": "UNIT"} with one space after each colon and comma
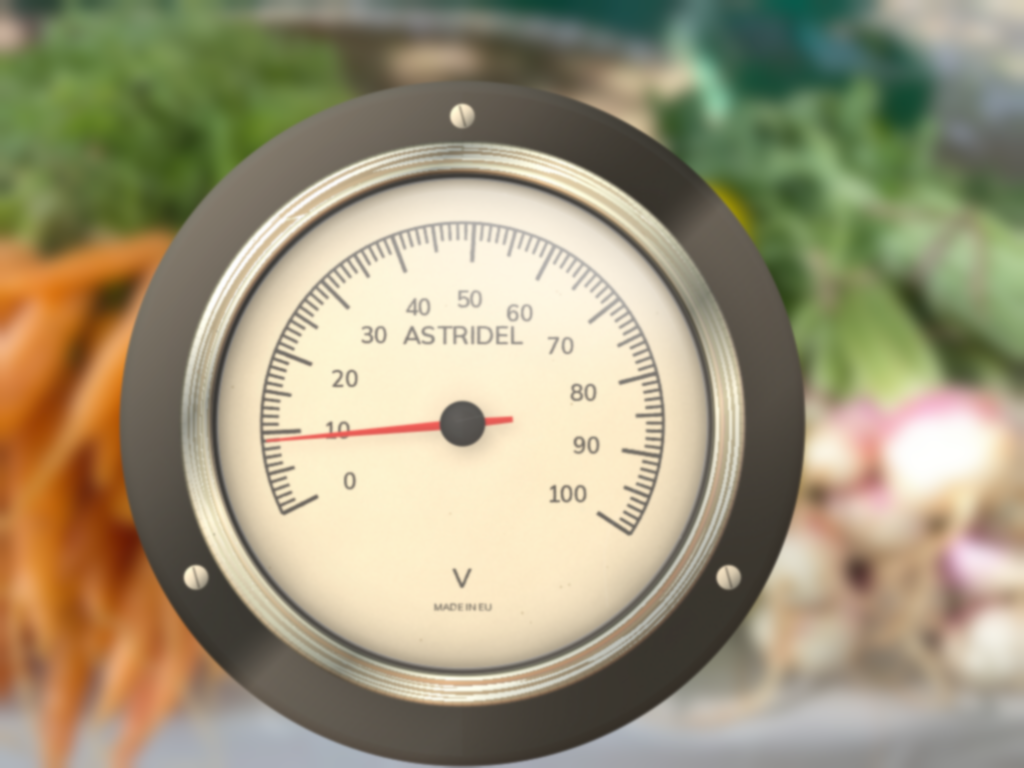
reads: {"value": 9, "unit": "V"}
